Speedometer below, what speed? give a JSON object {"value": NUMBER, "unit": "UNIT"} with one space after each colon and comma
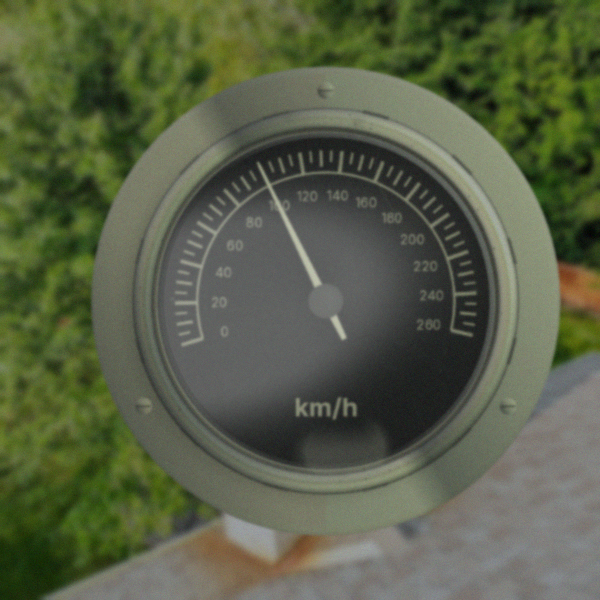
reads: {"value": 100, "unit": "km/h"}
